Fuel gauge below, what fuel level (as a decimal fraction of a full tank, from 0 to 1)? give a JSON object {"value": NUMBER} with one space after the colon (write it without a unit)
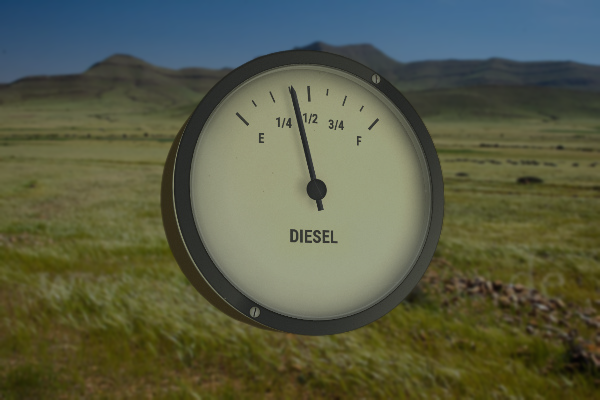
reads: {"value": 0.375}
